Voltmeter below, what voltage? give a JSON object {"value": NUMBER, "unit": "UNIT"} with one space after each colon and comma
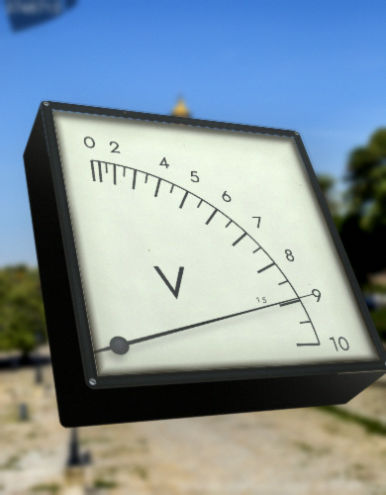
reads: {"value": 9, "unit": "V"}
